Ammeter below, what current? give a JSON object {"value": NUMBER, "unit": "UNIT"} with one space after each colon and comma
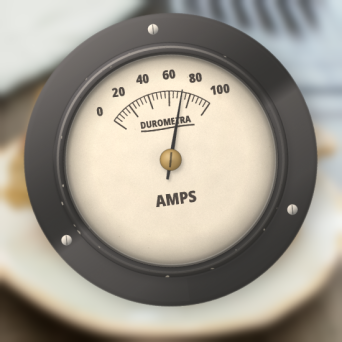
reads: {"value": 72, "unit": "A"}
